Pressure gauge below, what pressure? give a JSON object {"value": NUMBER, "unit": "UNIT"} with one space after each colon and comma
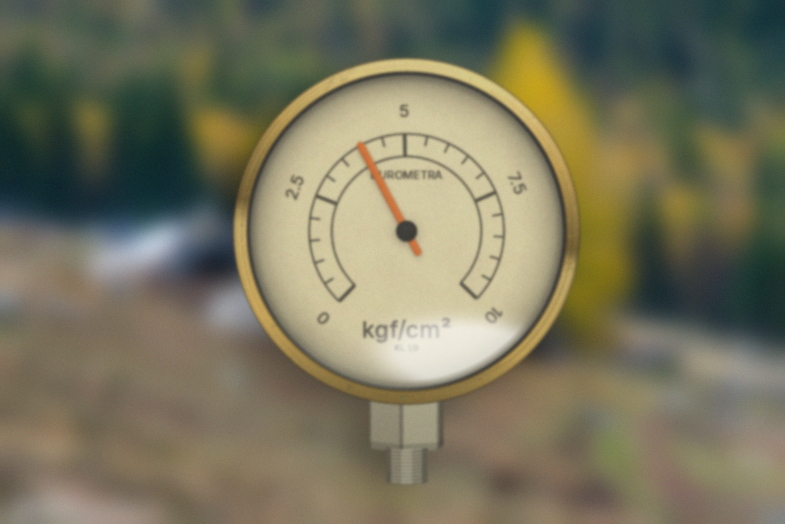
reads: {"value": 4, "unit": "kg/cm²"}
